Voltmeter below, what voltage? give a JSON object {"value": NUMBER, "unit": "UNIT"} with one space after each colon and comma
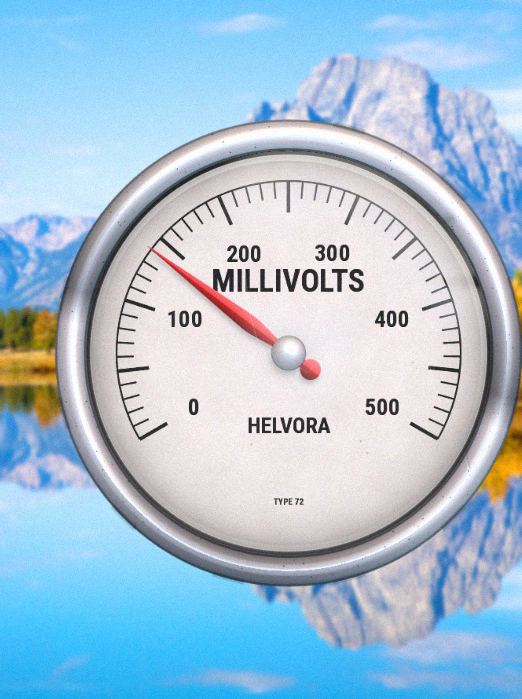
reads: {"value": 140, "unit": "mV"}
